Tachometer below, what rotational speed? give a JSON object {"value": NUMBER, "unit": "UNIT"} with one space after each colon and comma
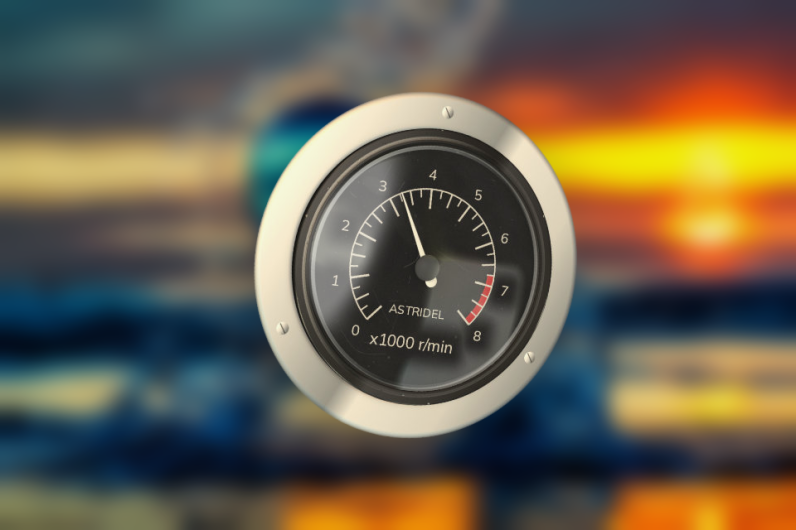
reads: {"value": 3250, "unit": "rpm"}
